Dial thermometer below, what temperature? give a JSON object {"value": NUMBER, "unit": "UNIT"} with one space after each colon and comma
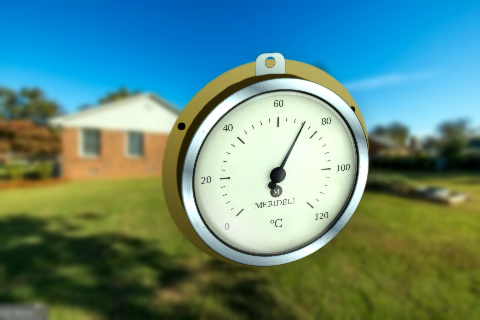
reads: {"value": 72, "unit": "°C"}
